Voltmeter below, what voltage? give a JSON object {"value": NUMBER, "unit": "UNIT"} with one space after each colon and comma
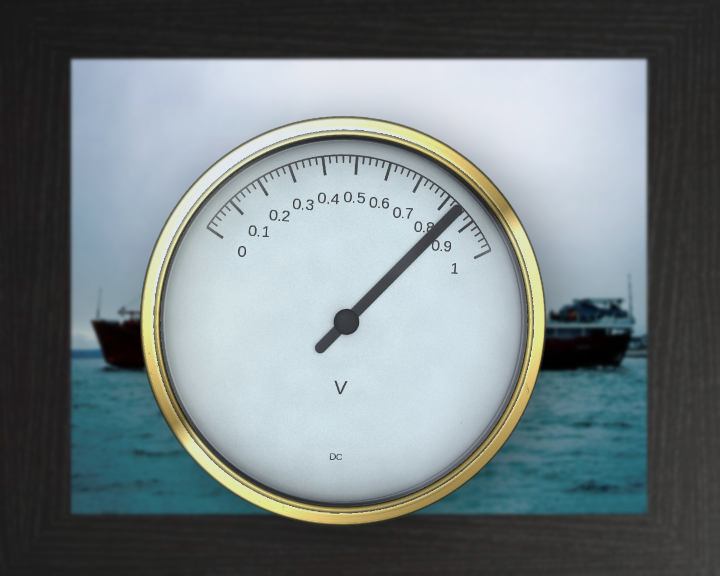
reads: {"value": 0.84, "unit": "V"}
